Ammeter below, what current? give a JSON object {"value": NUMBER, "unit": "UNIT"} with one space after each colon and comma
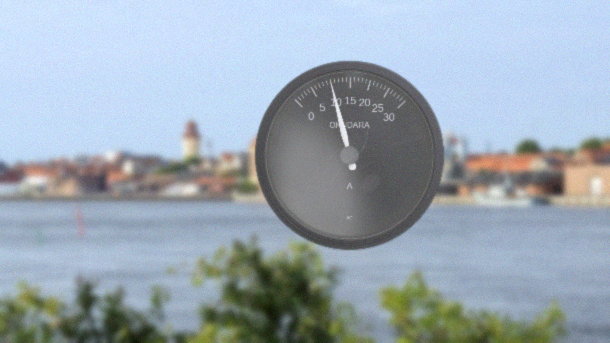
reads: {"value": 10, "unit": "A"}
